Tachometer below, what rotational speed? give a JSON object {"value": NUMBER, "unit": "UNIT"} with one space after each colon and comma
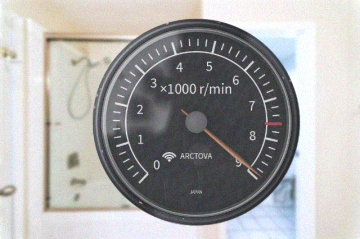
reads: {"value": 8900, "unit": "rpm"}
